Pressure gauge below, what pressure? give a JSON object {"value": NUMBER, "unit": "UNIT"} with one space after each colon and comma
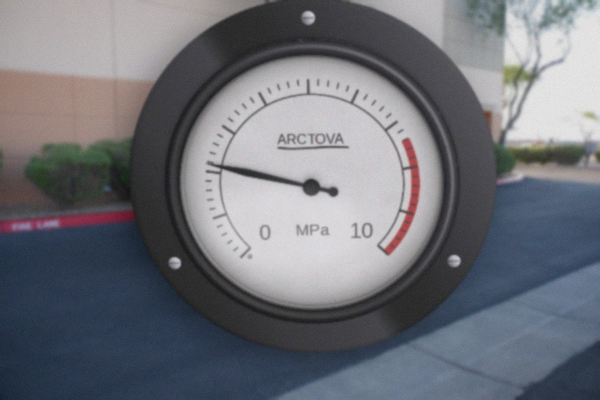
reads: {"value": 2.2, "unit": "MPa"}
